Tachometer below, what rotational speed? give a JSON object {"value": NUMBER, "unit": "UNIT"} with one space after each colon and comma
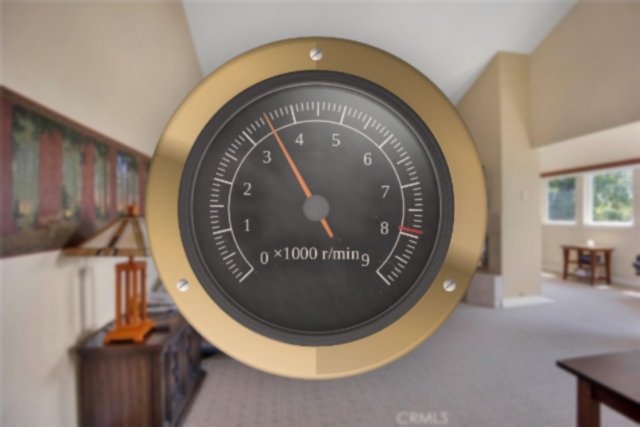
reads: {"value": 3500, "unit": "rpm"}
